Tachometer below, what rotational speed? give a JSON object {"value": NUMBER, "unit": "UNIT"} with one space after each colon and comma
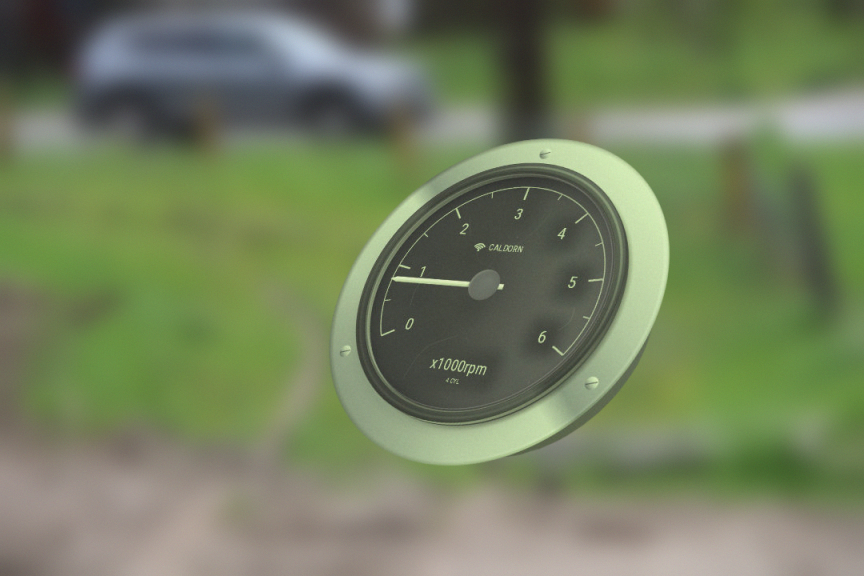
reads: {"value": 750, "unit": "rpm"}
